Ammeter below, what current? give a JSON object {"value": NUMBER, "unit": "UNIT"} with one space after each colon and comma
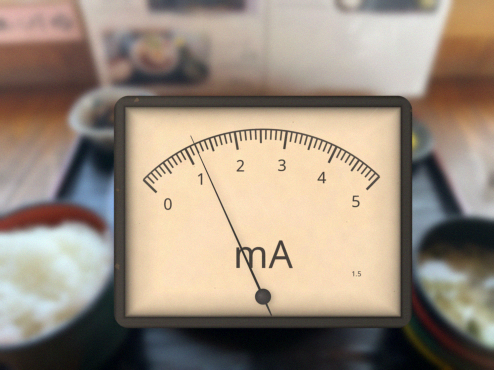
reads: {"value": 1.2, "unit": "mA"}
